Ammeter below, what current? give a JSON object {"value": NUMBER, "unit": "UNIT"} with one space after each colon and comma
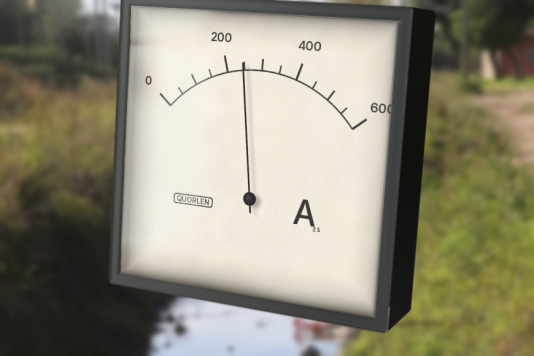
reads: {"value": 250, "unit": "A"}
